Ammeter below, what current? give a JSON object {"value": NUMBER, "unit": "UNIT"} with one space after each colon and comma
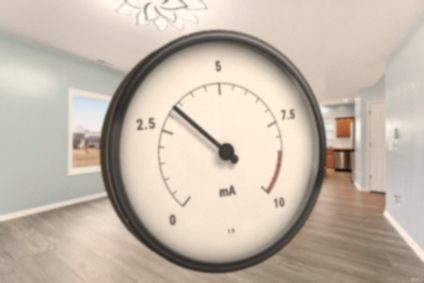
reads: {"value": 3.25, "unit": "mA"}
